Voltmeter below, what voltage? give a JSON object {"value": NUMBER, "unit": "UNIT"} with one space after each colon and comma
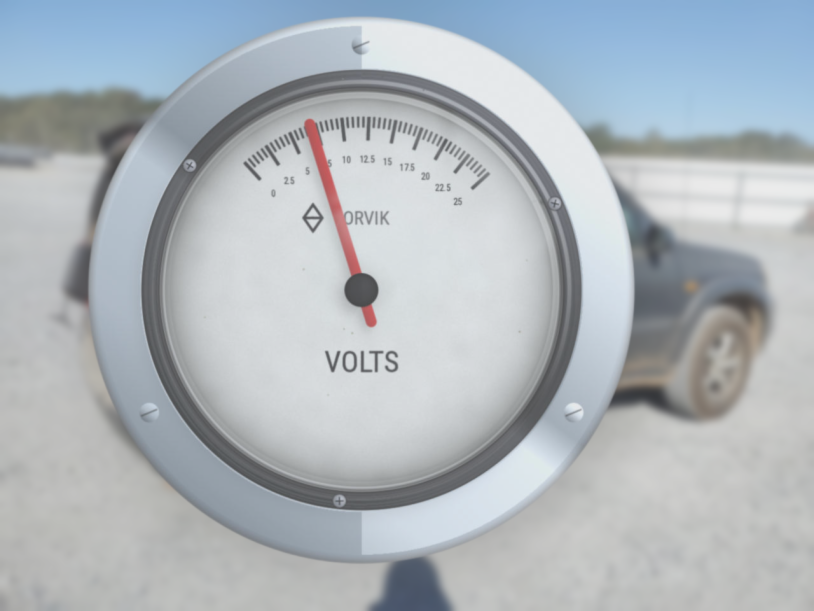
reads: {"value": 7, "unit": "V"}
